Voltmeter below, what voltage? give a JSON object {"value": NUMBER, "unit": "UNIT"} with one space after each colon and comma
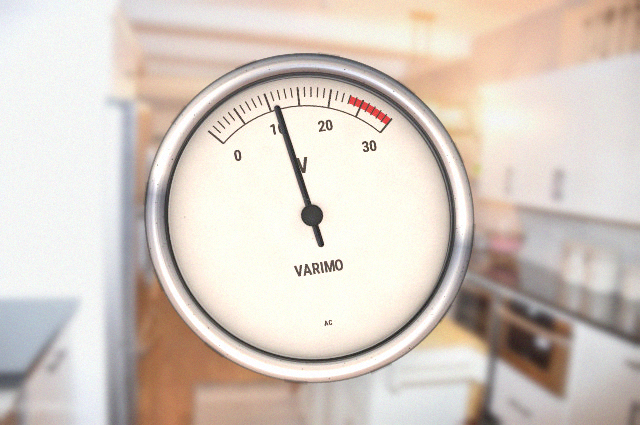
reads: {"value": 11, "unit": "V"}
